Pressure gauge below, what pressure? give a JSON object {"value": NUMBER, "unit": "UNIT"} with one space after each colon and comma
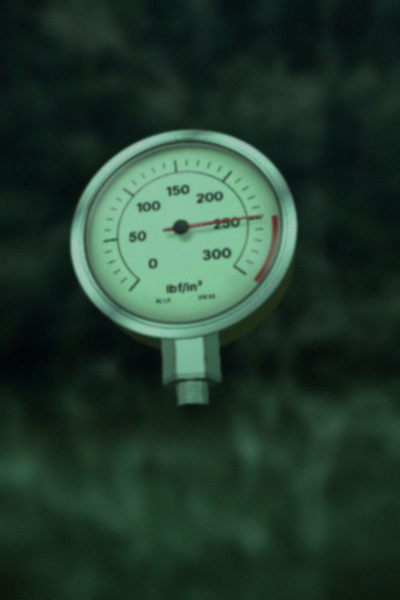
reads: {"value": 250, "unit": "psi"}
